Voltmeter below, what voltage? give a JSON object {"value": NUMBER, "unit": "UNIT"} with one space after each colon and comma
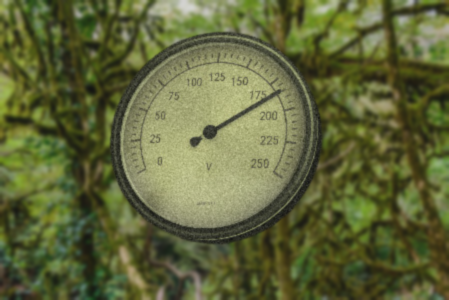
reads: {"value": 185, "unit": "V"}
